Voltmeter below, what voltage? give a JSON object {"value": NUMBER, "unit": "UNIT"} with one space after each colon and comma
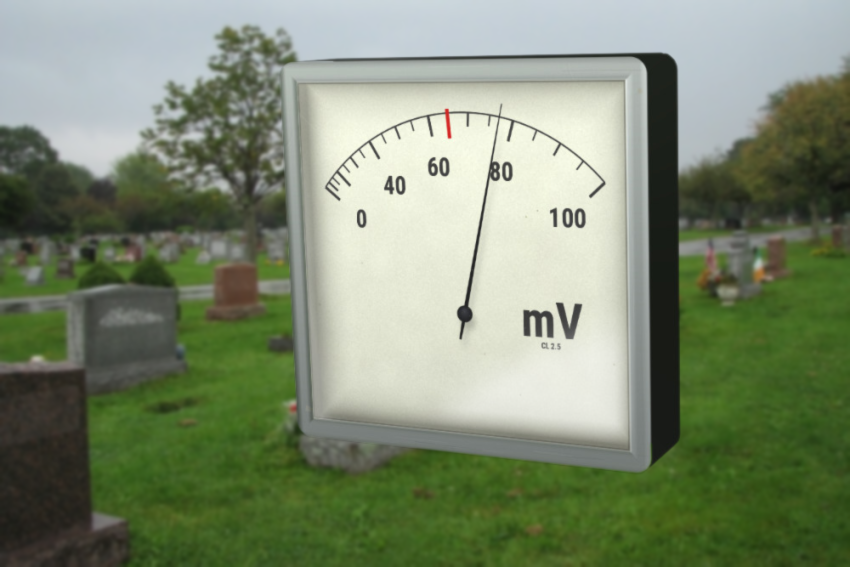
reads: {"value": 77.5, "unit": "mV"}
